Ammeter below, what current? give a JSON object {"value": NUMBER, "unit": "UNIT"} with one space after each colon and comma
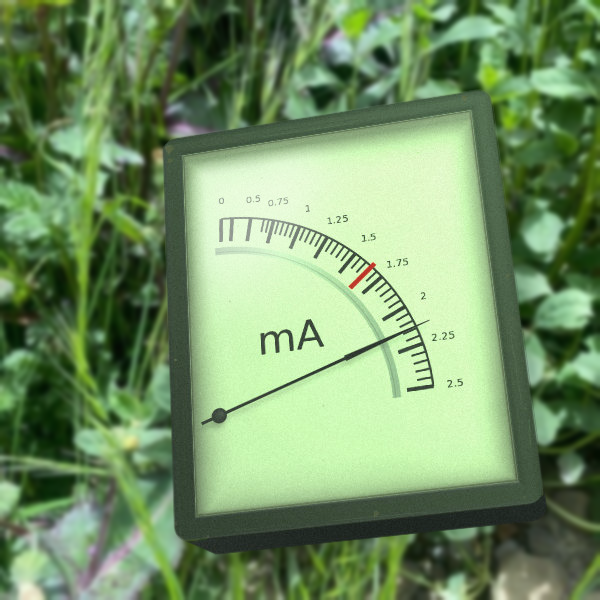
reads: {"value": 2.15, "unit": "mA"}
